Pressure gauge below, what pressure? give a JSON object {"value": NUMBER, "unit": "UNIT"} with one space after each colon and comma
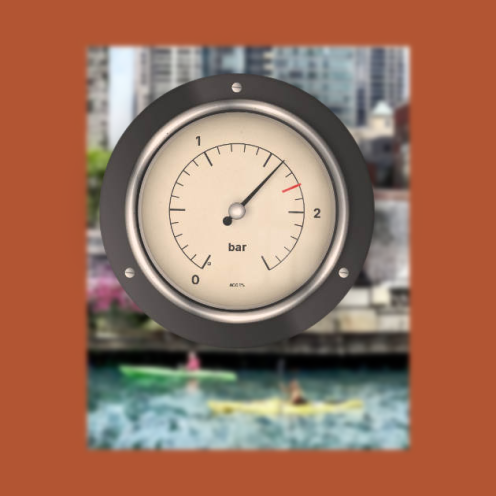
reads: {"value": 1.6, "unit": "bar"}
